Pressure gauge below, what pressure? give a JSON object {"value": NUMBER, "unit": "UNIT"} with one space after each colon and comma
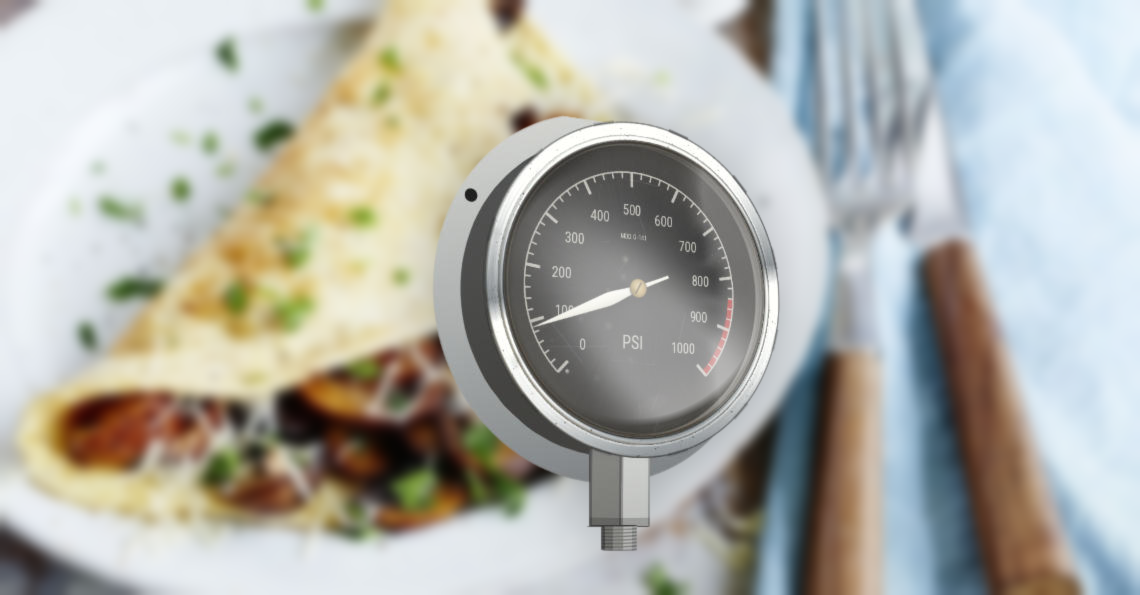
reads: {"value": 90, "unit": "psi"}
